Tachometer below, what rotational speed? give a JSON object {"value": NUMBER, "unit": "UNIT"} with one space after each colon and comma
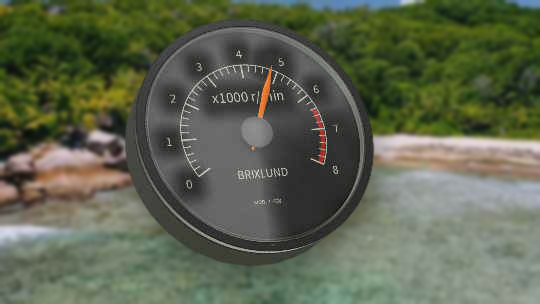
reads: {"value": 4800, "unit": "rpm"}
